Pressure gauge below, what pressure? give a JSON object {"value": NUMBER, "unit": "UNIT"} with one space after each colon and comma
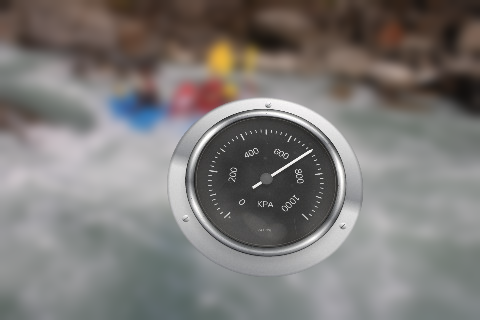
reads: {"value": 700, "unit": "kPa"}
